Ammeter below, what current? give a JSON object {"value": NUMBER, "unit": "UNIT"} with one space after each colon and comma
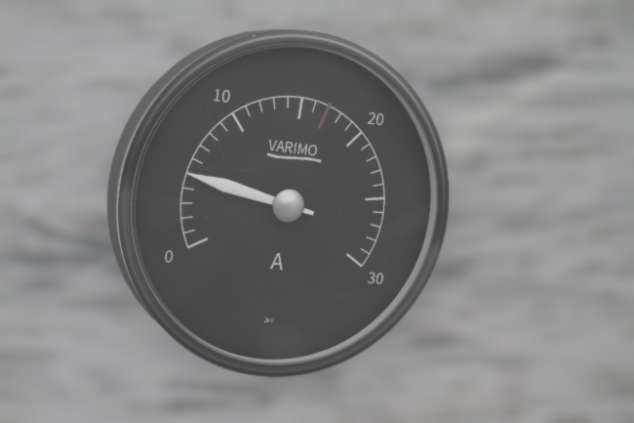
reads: {"value": 5, "unit": "A"}
